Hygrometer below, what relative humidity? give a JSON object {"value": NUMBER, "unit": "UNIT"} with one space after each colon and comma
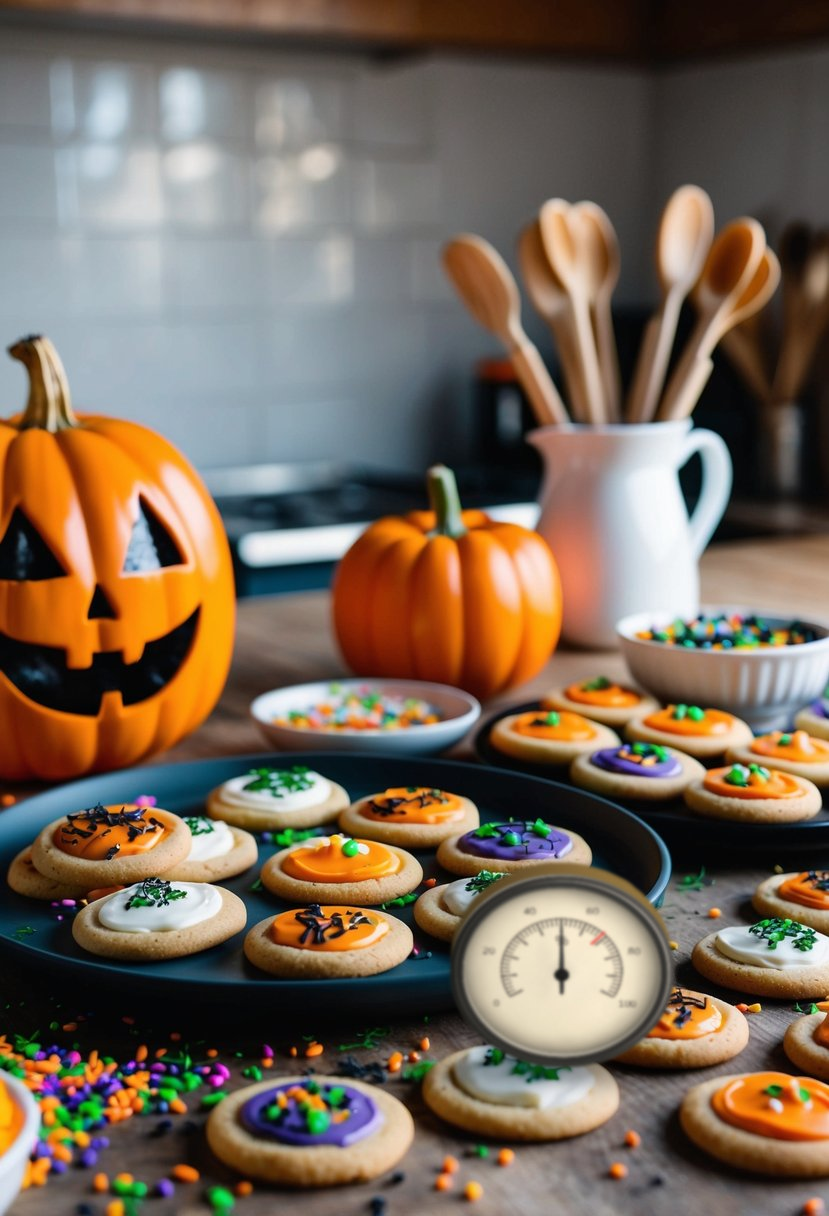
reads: {"value": 50, "unit": "%"}
